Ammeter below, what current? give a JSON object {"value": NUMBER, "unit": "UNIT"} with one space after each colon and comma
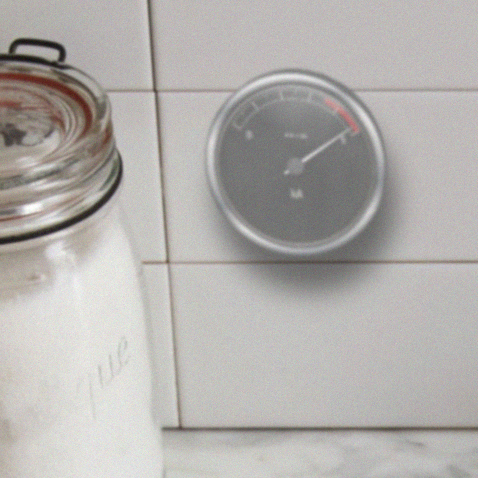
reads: {"value": 4.75, "unit": "kA"}
